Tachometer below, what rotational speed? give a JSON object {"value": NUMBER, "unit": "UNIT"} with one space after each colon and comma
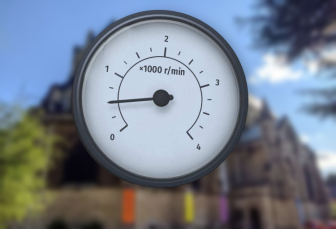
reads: {"value": 500, "unit": "rpm"}
